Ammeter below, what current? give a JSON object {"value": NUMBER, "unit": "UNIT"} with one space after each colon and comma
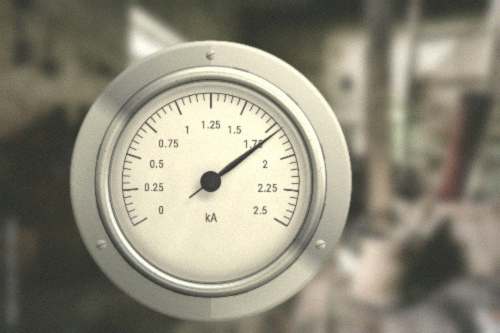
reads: {"value": 1.8, "unit": "kA"}
